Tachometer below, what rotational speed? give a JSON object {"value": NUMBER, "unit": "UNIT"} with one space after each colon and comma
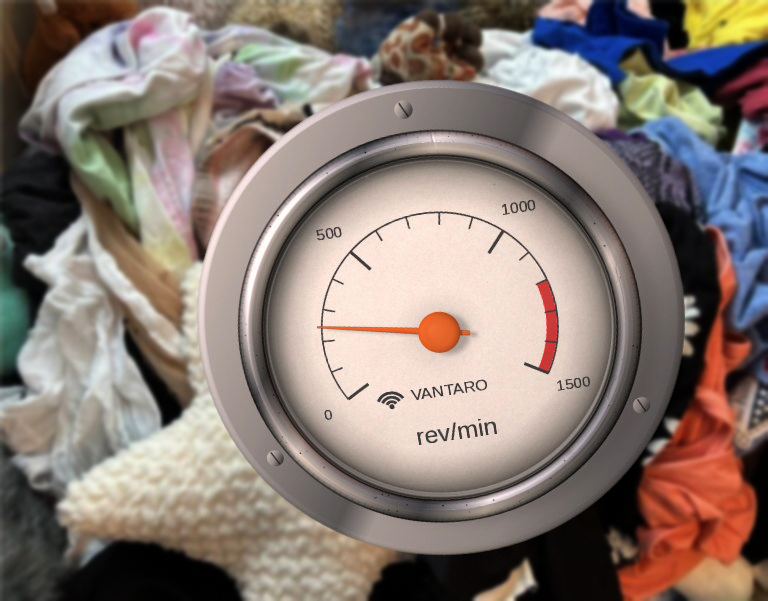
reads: {"value": 250, "unit": "rpm"}
